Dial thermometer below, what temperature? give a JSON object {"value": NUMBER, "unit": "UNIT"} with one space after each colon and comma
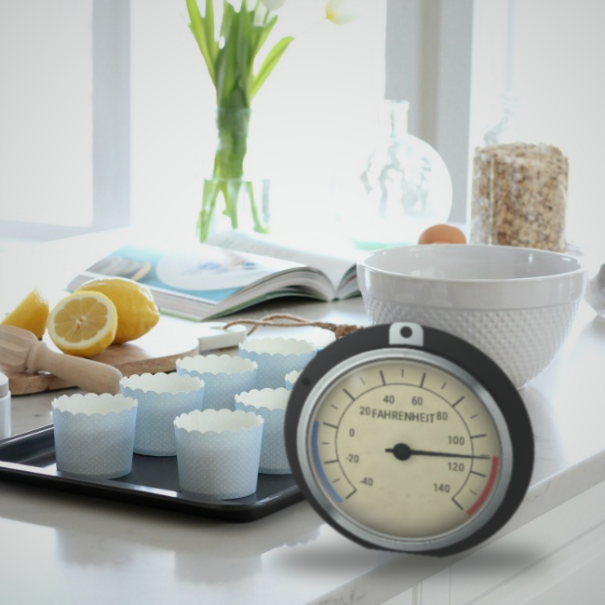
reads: {"value": 110, "unit": "°F"}
